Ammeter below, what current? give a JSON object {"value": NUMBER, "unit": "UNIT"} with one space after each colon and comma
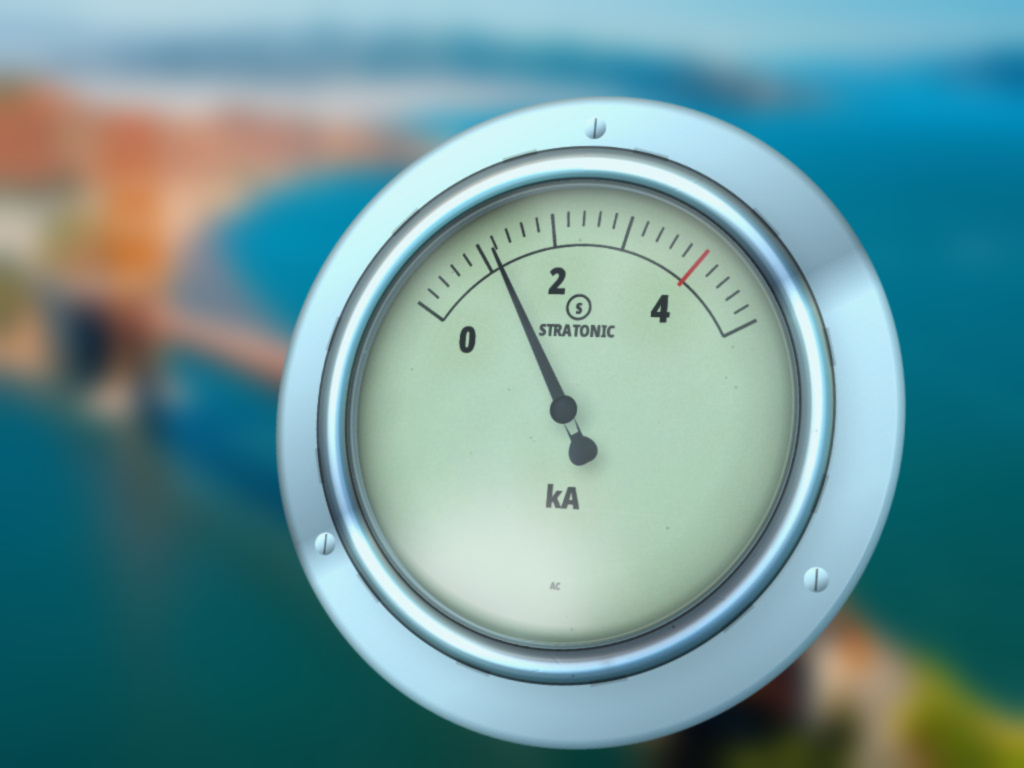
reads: {"value": 1.2, "unit": "kA"}
